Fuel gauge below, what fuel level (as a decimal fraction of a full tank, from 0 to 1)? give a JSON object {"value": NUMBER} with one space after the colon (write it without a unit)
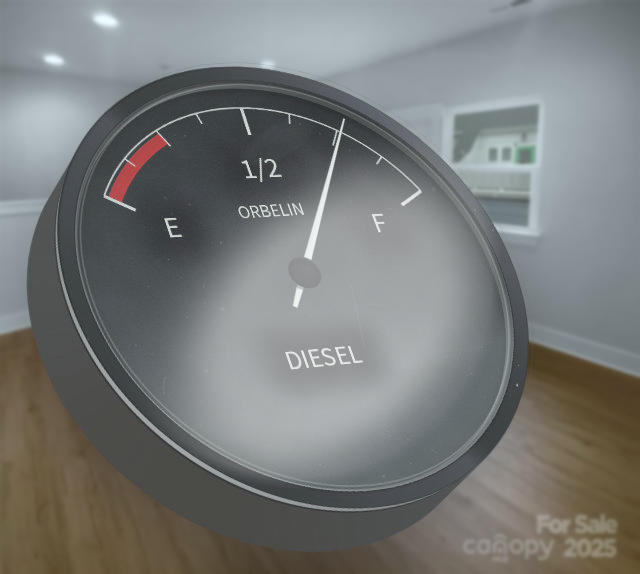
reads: {"value": 0.75}
